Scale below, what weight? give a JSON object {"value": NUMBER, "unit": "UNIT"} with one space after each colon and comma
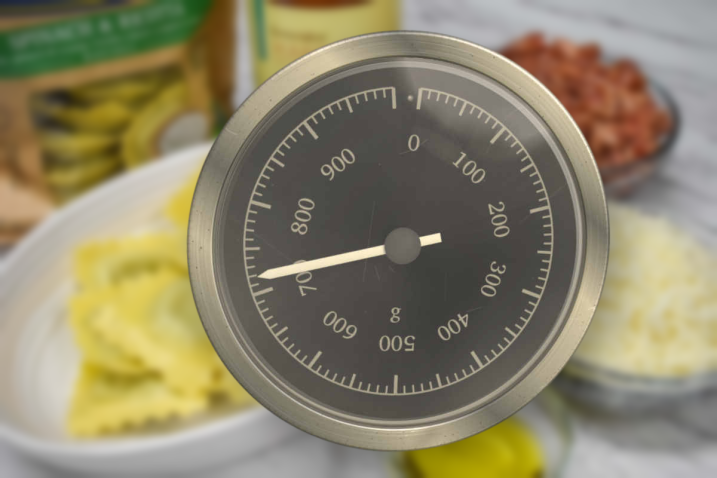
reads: {"value": 720, "unit": "g"}
